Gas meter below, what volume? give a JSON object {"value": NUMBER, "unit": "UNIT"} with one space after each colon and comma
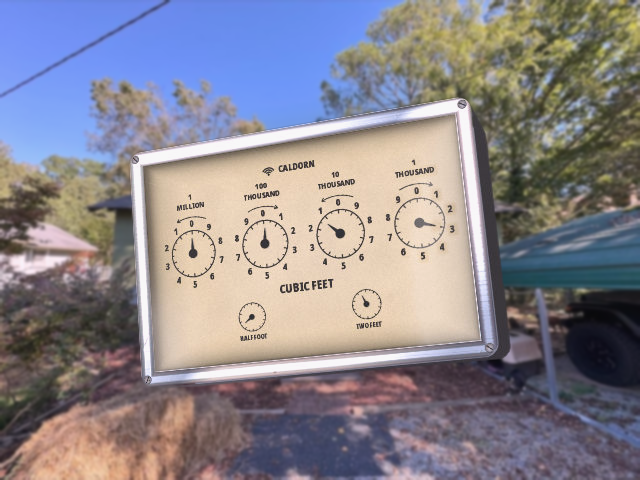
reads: {"value": 1300, "unit": "ft³"}
